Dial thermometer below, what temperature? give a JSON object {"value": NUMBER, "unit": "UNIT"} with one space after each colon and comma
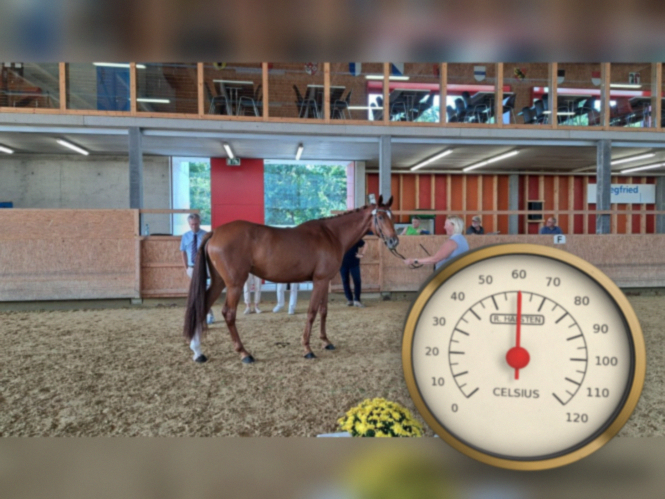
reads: {"value": 60, "unit": "°C"}
